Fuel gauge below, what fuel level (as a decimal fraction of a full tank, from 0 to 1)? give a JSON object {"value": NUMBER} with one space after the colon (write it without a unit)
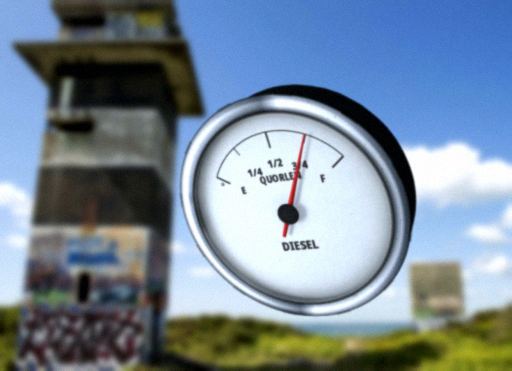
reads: {"value": 0.75}
